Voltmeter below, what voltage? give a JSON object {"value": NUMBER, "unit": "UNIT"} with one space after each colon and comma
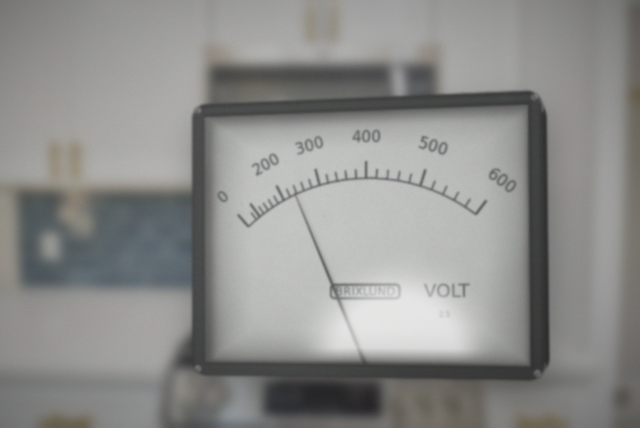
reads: {"value": 240, "unit": "V"}
